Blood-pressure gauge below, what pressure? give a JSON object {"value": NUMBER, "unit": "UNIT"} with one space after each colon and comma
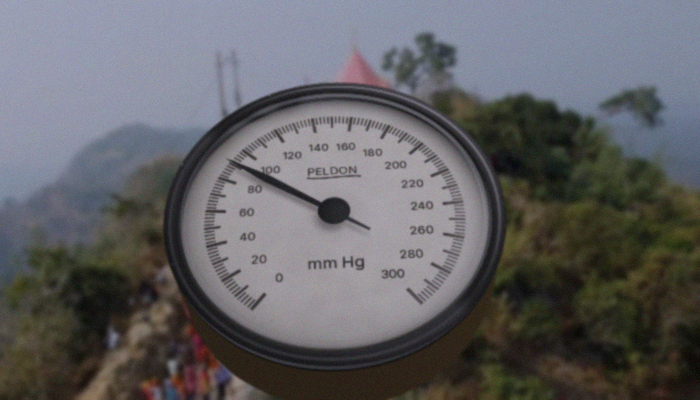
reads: {"value": 90, "unit": "mmHg"}
